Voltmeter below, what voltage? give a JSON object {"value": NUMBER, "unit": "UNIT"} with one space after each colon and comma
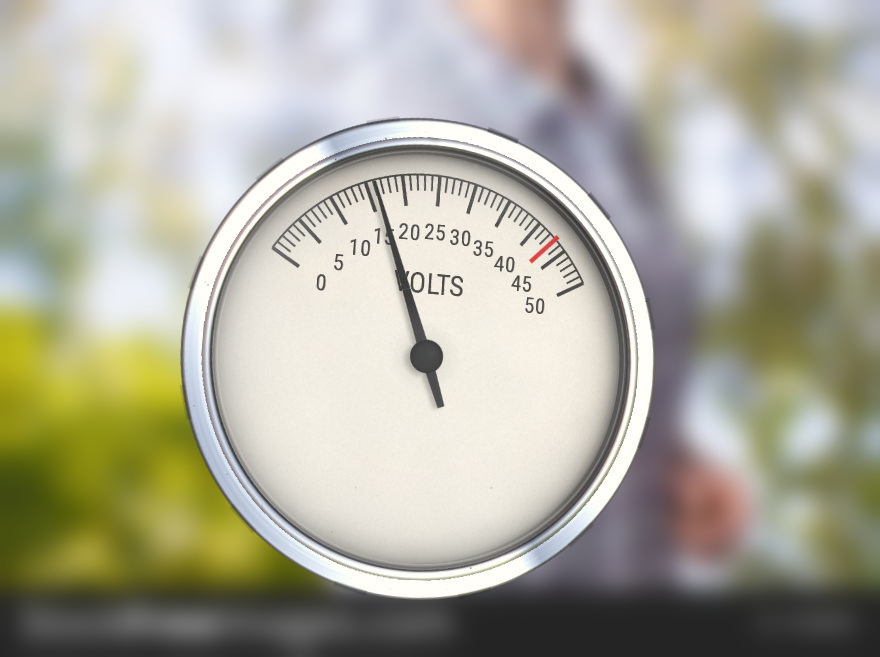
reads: {"value": 16, "unit": "V"}
